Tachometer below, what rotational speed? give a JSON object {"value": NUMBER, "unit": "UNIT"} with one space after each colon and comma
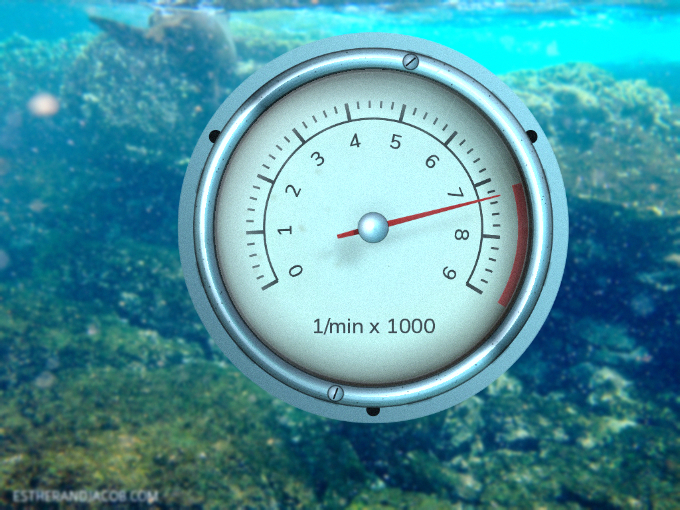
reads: {"value": 7300, "unit": "rpm"}
